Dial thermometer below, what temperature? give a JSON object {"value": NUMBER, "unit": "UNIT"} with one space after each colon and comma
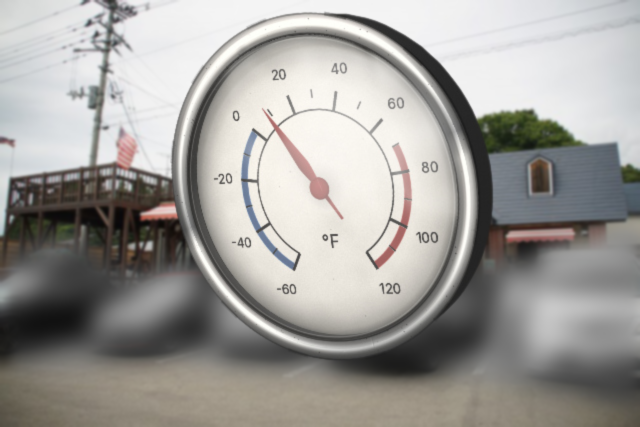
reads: {"value": 10, "unit": "°F"}
